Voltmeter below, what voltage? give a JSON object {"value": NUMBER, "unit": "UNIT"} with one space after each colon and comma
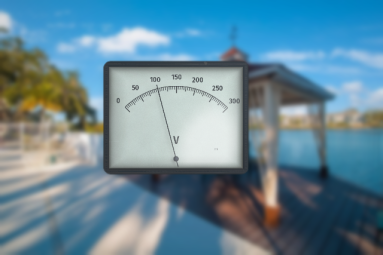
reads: {"value": 100, "unit": "V"}
